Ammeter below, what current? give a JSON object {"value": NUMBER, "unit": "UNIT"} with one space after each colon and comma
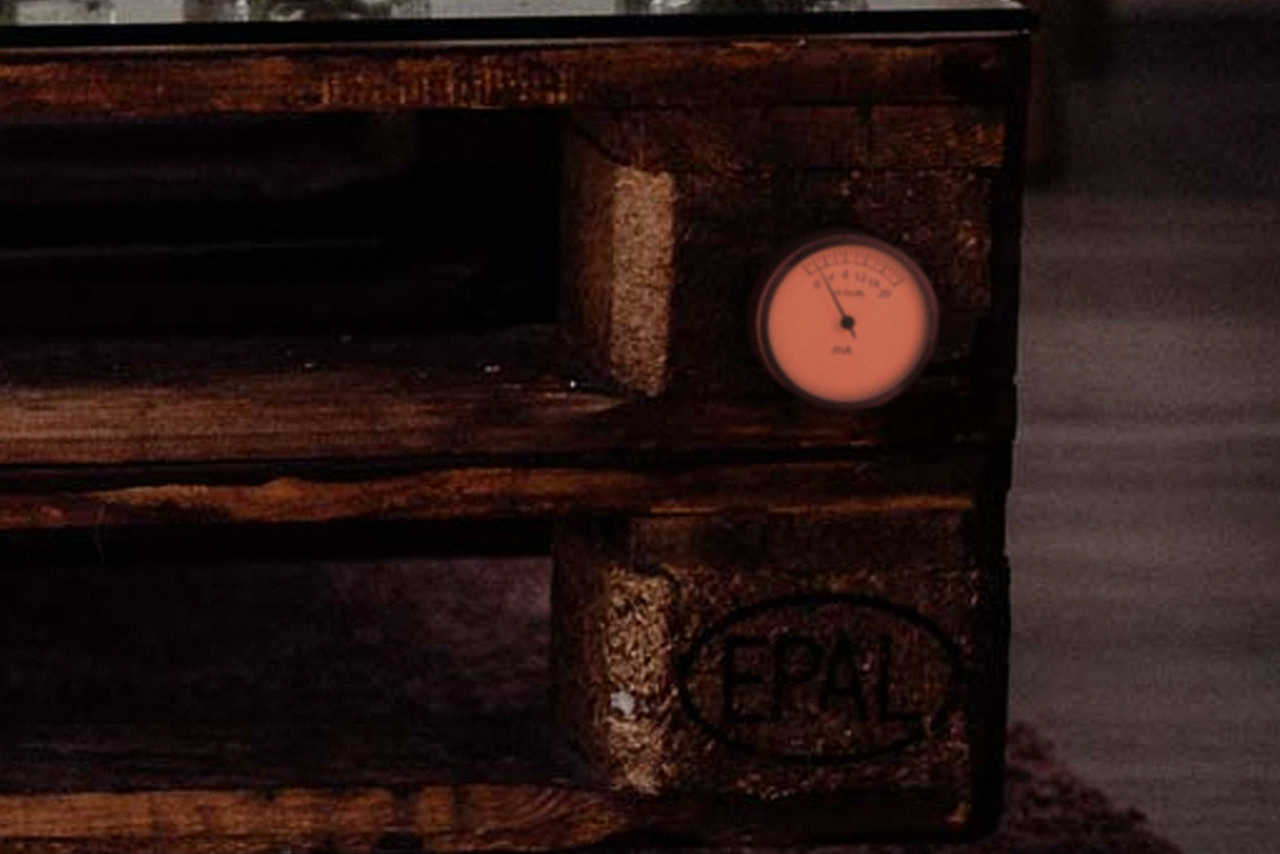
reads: {"value": 2, "unit": "mA"}
